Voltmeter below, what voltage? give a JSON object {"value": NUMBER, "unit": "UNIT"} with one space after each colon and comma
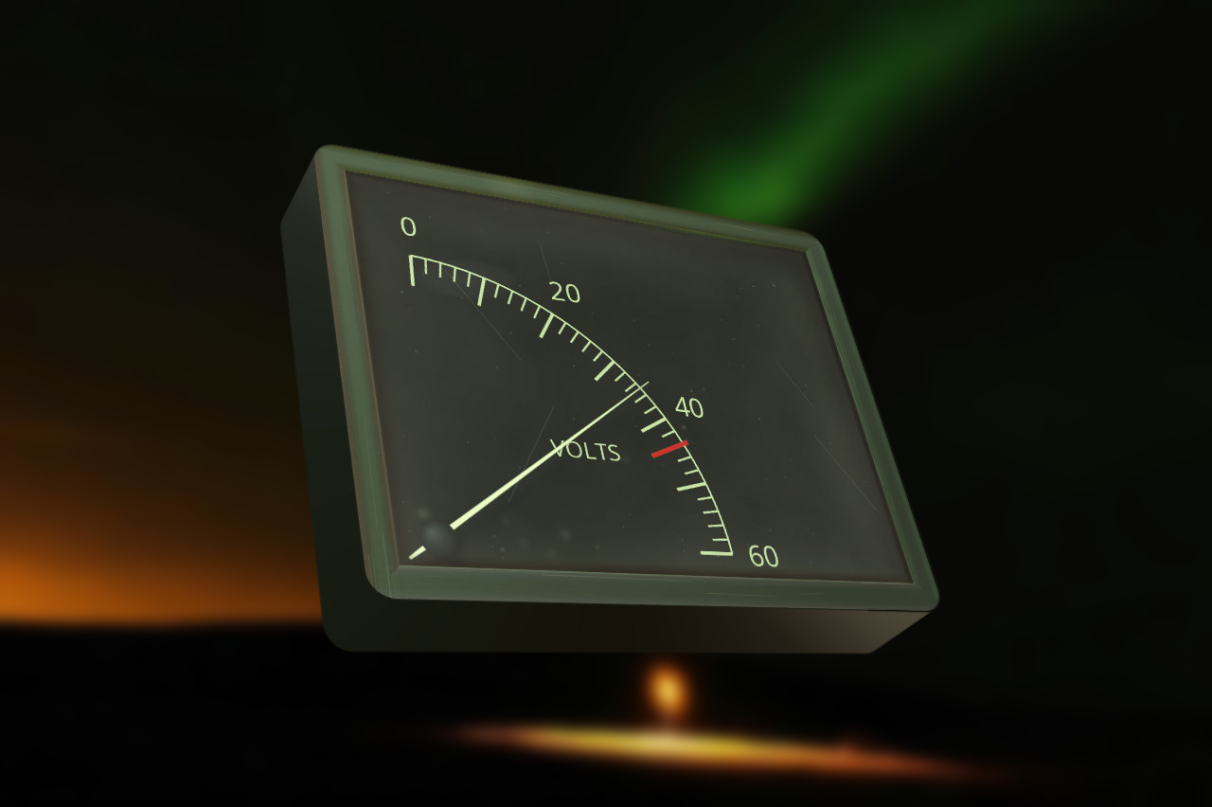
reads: {"value": 35, "unit": "V"}
